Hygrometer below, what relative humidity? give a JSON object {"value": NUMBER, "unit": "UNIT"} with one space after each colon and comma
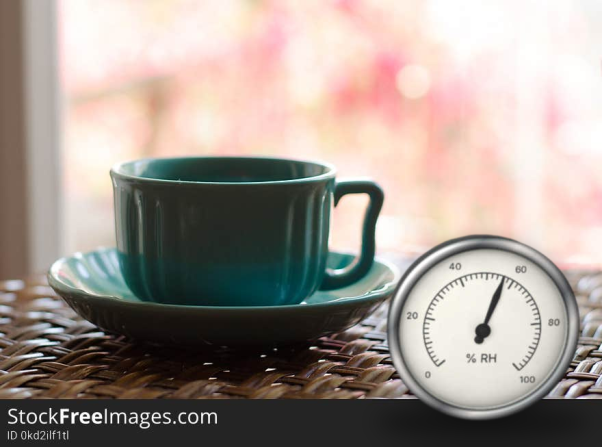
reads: {"value": 56, "unit": "%"}
